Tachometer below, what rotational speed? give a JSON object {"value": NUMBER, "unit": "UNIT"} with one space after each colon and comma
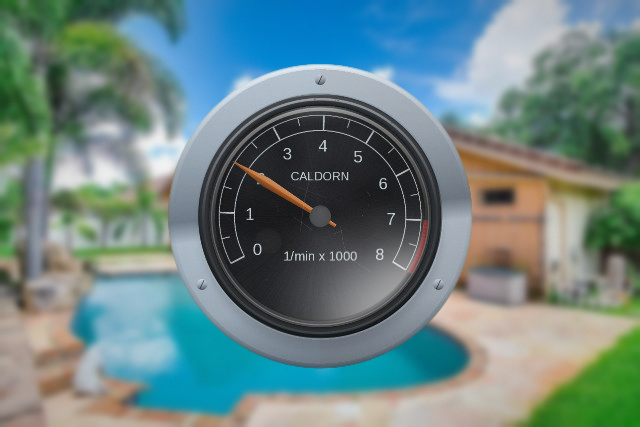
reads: {"value": 2000, "unit": "rpm"}
